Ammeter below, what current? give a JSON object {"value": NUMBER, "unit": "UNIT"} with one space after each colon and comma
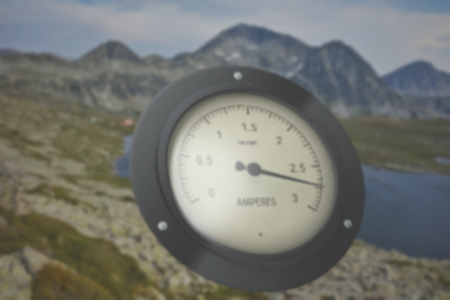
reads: {"value": 2.75, "unit": "A"}
